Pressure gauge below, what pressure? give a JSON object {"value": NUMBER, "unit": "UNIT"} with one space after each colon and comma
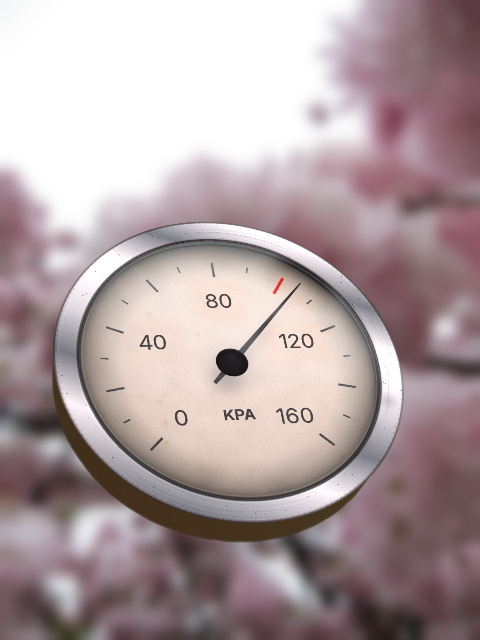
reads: {"value": 105, "unit": "kPa"}
